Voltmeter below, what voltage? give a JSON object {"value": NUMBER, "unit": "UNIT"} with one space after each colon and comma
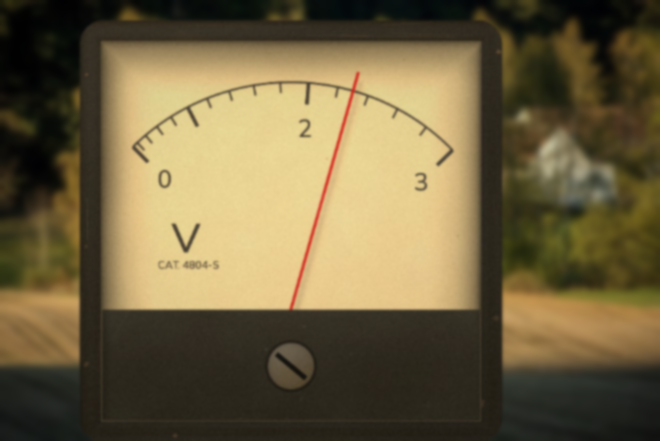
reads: {"value": 2.3, "unit": "V"}
